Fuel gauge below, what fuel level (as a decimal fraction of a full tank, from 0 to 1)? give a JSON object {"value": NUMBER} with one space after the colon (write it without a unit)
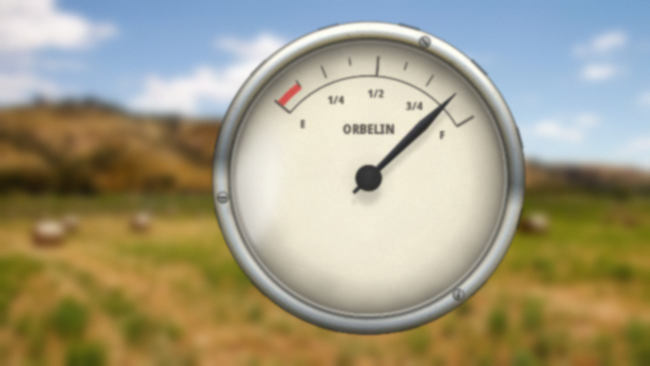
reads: {"value": 0.875}
